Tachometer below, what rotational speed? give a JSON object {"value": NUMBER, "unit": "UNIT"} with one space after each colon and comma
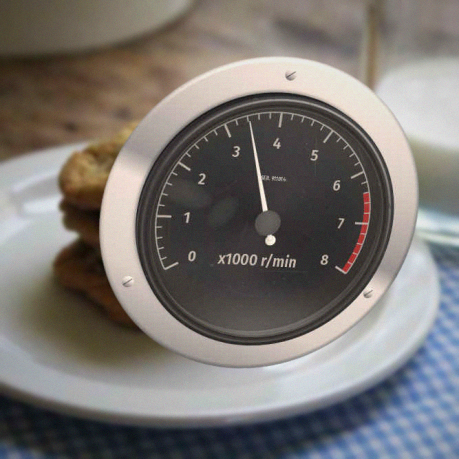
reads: {"value": 3400, "unit": "rpm"}
